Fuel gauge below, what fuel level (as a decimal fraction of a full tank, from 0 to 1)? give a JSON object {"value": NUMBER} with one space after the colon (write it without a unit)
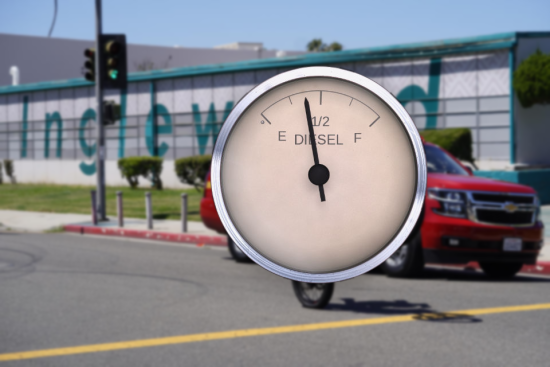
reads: {"value": 0.375}
